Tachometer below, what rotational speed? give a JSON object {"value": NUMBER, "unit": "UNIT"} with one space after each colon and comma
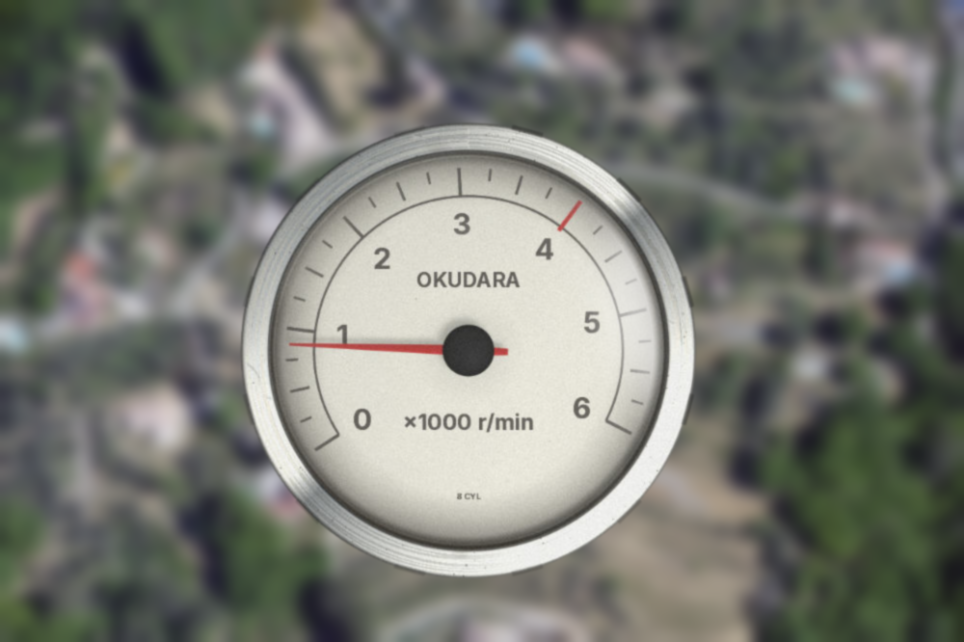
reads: {"value": 875, "unit": "rpm"}
